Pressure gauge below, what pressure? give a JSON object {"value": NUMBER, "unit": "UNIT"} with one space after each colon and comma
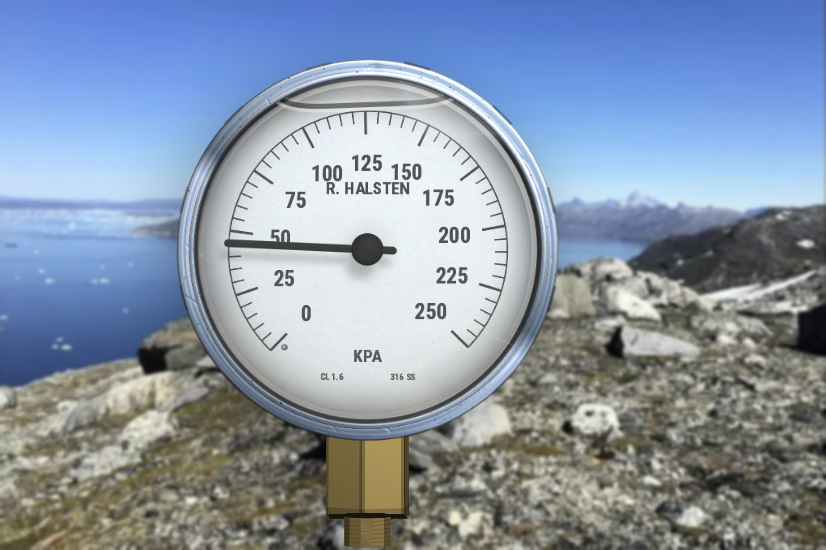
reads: {"value": 45, "unit": "kPa"}
